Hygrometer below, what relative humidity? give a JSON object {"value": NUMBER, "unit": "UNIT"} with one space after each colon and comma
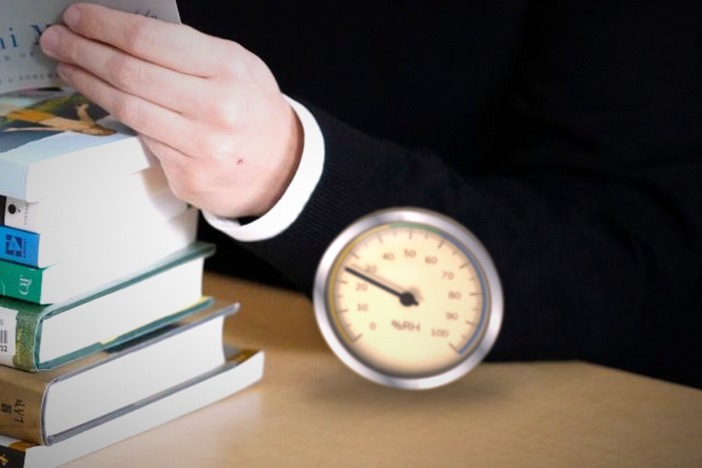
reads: {"value": 25, "unit": "%"}
